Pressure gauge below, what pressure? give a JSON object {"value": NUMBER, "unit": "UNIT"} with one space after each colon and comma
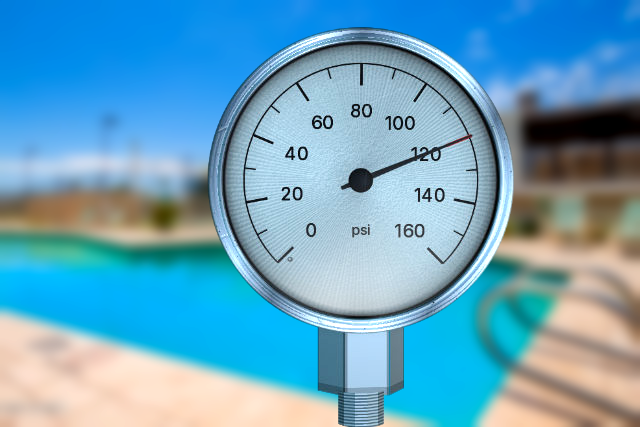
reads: {"value": 120, "unit": "psi"}
